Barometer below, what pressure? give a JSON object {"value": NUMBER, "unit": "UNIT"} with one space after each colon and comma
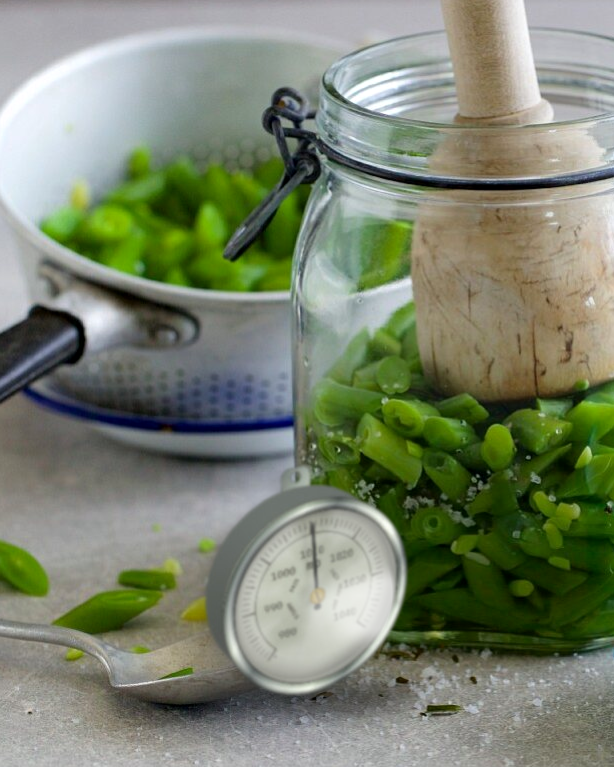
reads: {"value": 1010, "unit": "mbar"}
